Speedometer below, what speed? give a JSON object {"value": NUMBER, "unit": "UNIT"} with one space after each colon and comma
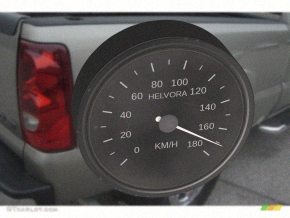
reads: {"value": 170, "unit": "km/h"}
